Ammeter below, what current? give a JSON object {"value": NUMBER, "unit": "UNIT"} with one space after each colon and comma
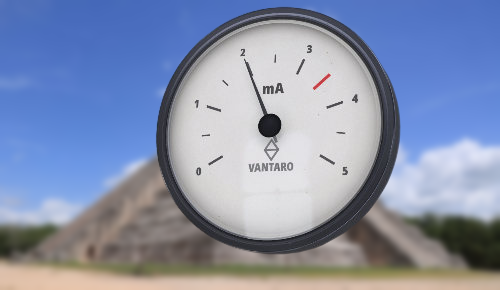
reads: {"value": 2, "unit": "mA"}
